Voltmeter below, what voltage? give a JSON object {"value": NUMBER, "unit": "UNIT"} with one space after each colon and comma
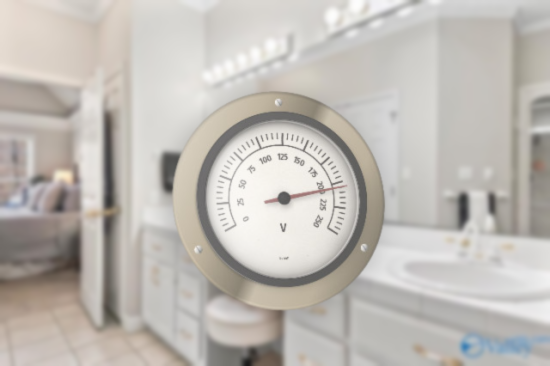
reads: {"value": 205, "unit": "V"}
